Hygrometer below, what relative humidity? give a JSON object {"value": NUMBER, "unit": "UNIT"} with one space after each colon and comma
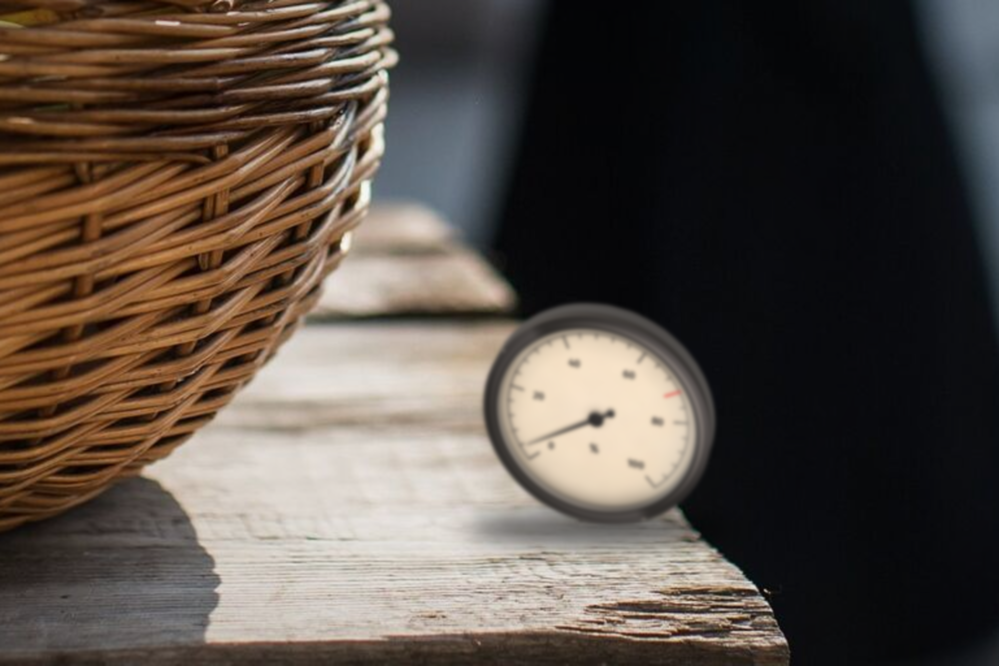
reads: {"value": 4, "unit": "%"}
